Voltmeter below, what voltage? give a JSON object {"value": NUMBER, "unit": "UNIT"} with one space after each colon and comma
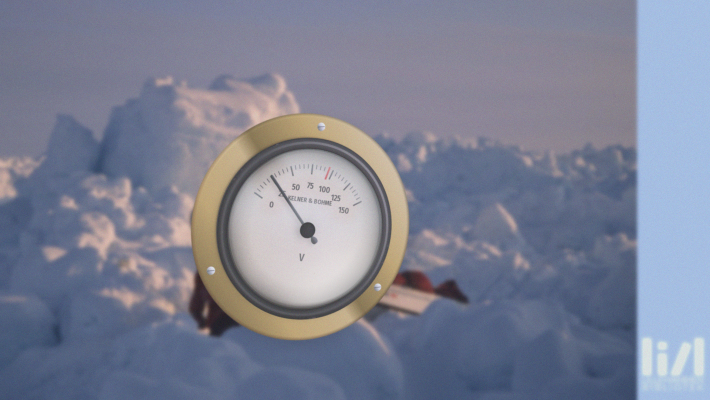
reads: {"value": 25, "unit": "V"}
